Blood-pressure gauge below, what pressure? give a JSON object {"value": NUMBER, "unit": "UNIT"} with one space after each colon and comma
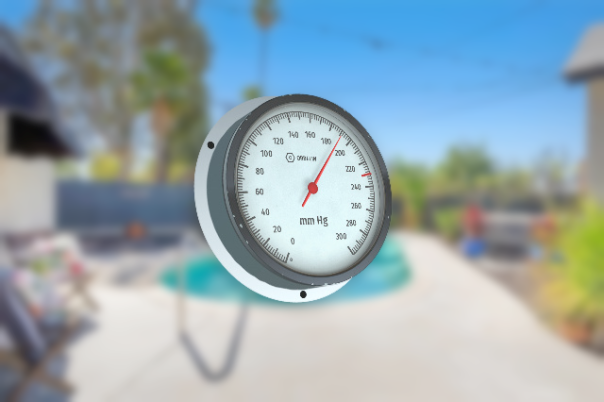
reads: {"value": 190, "unit": "mmHg"}
